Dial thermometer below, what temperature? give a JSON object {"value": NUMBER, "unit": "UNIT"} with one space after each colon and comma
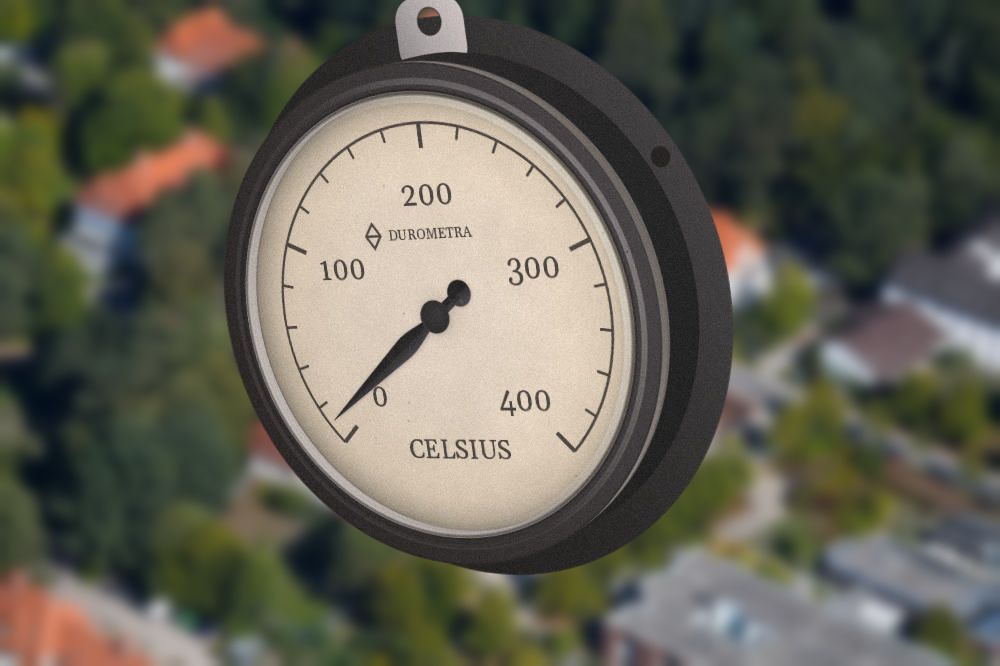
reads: {"value": 10, "unit": "°C"}
